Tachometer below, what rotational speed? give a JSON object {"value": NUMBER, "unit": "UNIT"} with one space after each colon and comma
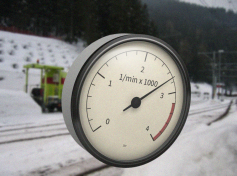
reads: {"value": 2700, "unit": "rpm"}
